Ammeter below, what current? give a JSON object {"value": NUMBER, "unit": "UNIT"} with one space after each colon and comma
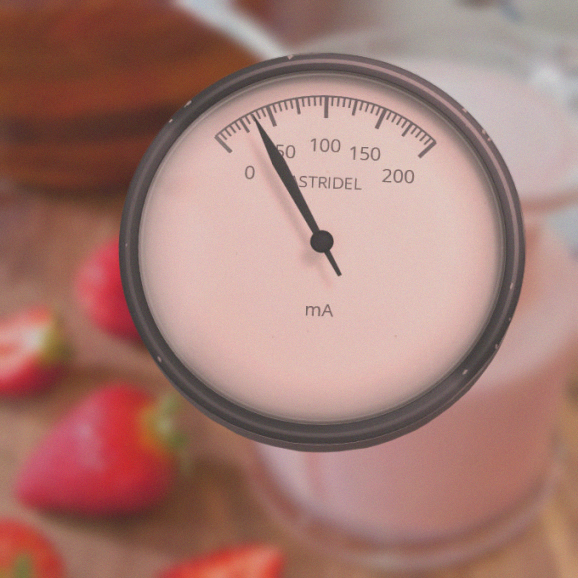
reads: {"value": 35, "unit": "mA"}
